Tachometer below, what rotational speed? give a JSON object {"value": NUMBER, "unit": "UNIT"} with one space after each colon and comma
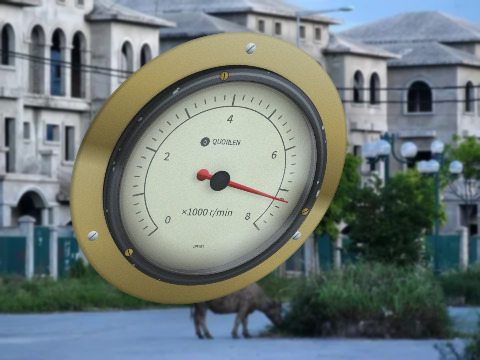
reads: {"value": 7200, "unit": "rpm"}
